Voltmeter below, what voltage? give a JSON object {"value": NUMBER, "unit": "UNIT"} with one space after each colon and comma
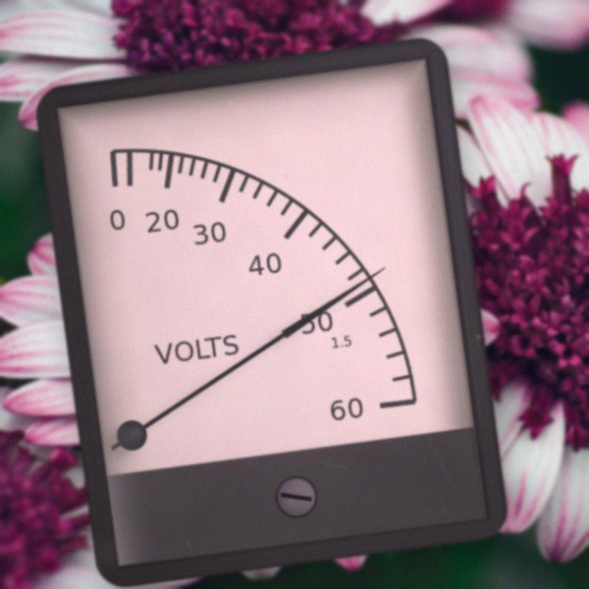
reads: {"value": 49, "unit": "V"}
